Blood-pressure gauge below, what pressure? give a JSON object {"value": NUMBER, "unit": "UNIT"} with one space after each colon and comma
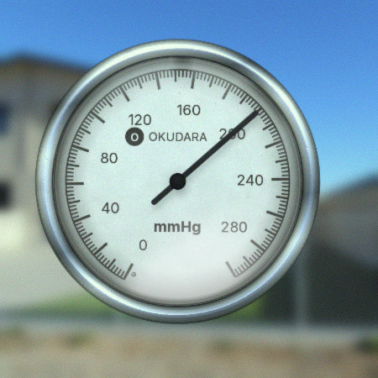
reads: {"value": 200, "unit": "mmHg"}
